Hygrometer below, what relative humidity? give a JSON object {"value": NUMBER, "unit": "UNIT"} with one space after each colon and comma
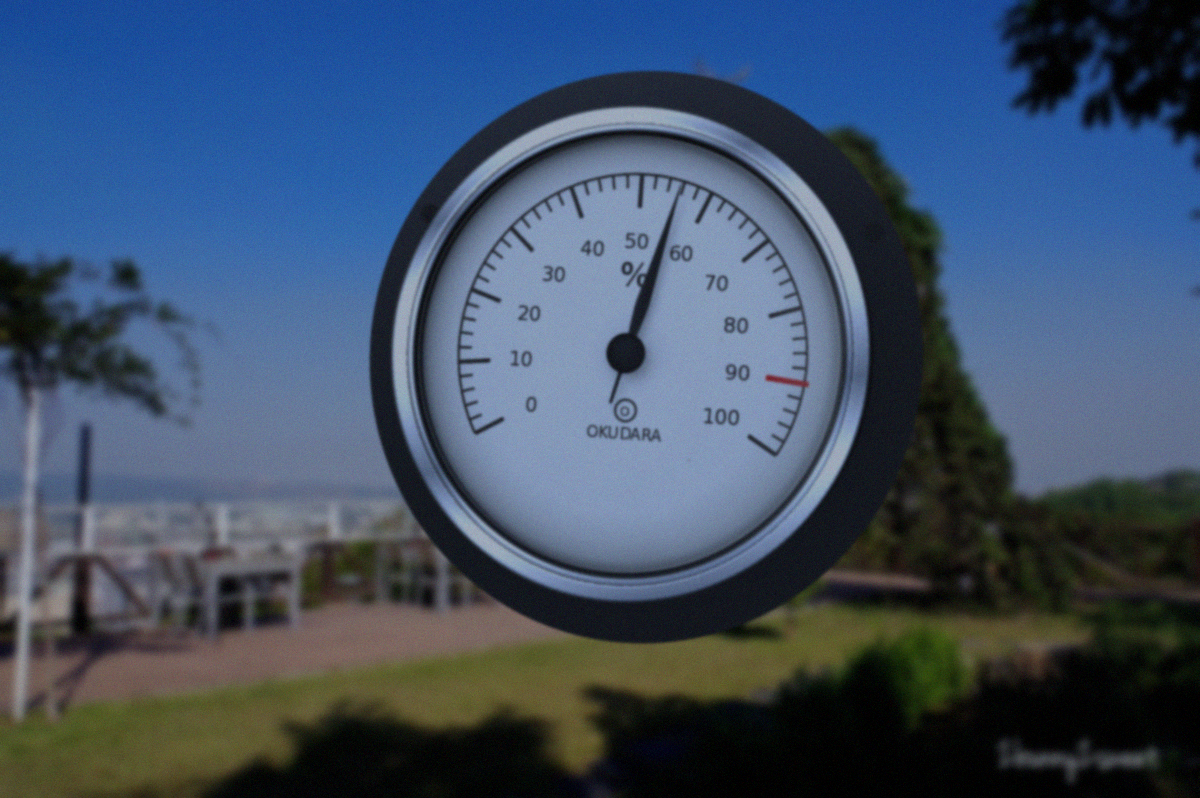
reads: {"value": 56, "unit": "%"}
